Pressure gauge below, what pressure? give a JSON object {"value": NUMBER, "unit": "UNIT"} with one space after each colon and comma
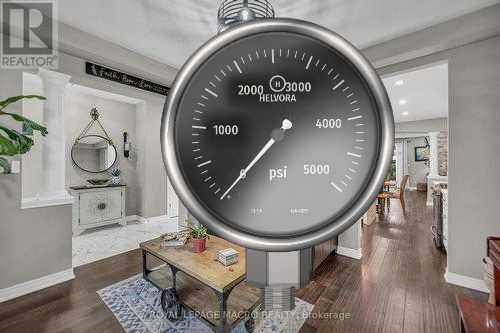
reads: {"value": 0, "unit": "psi"}
